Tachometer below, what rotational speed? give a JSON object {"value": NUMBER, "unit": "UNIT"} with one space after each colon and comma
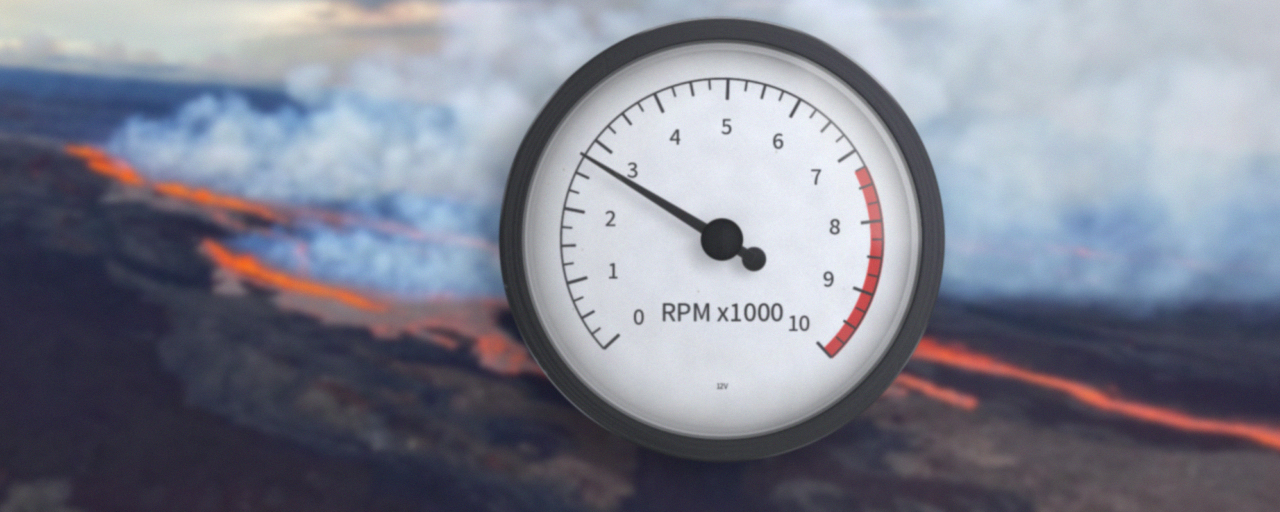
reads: {"value": 2750, "unit": "rpm"}
